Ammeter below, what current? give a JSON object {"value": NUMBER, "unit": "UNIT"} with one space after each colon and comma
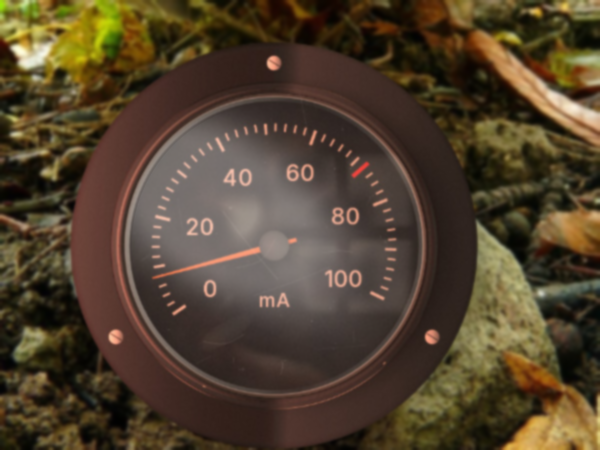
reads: {"value": 8, "unit": "mA"}
